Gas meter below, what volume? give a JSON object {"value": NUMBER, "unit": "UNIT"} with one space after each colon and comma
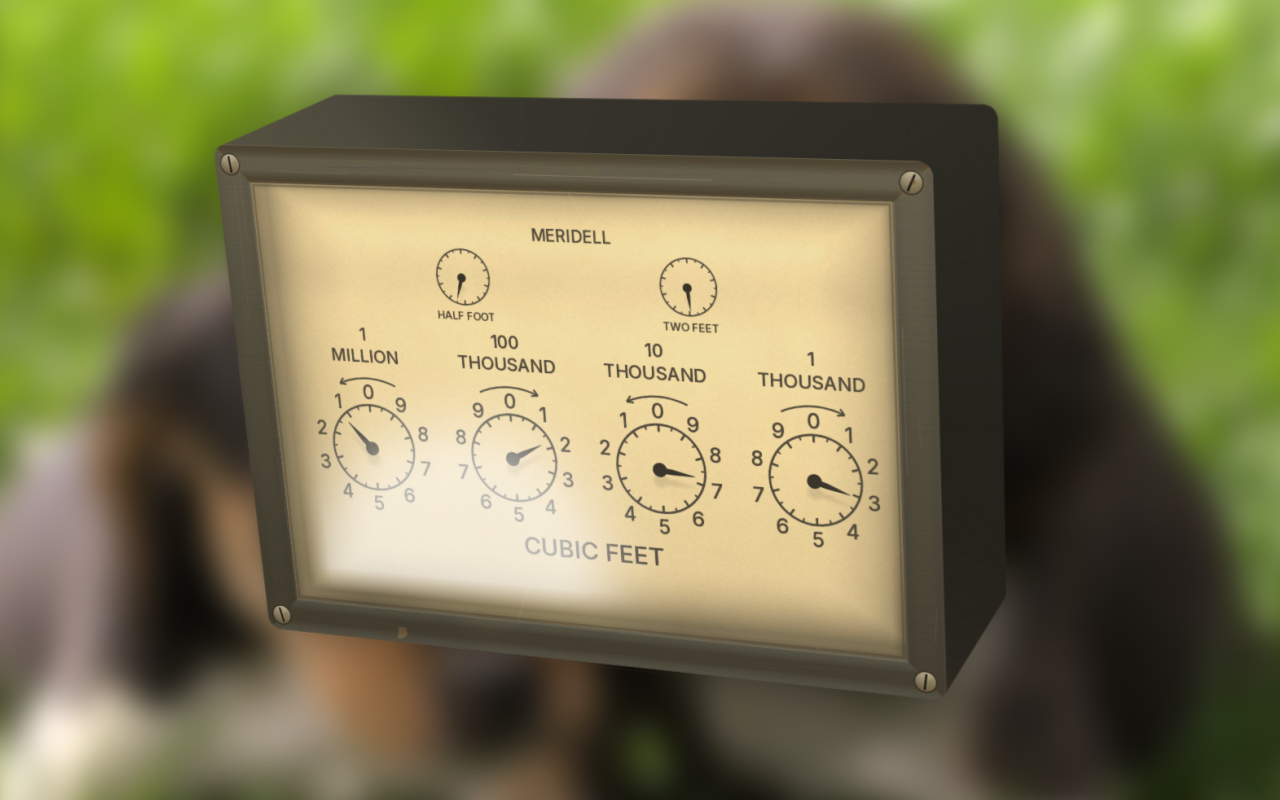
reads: {"value": 117300, "unit": "ft³"}
